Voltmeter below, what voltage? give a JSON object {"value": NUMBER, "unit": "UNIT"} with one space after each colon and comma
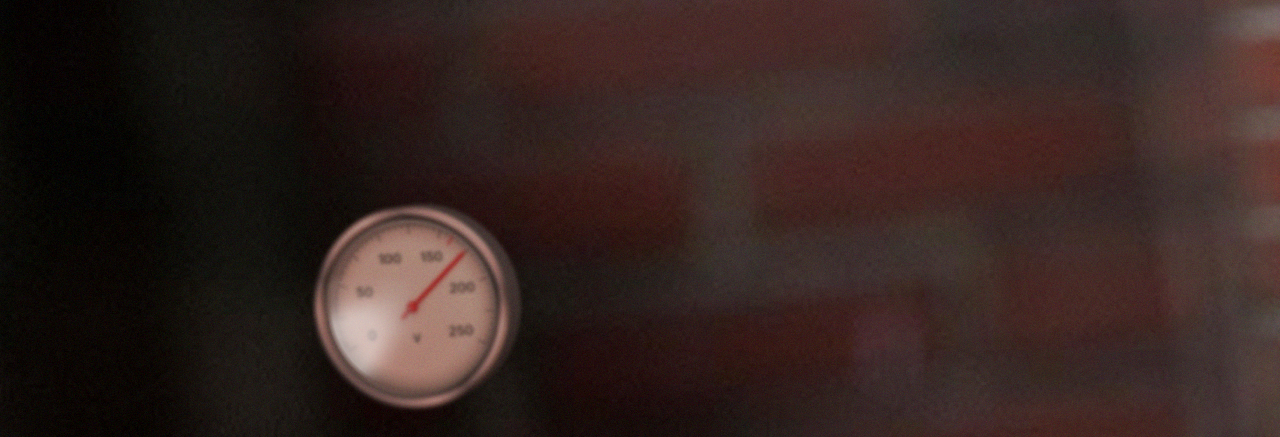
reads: {"value": 175, "unit": "V"}
